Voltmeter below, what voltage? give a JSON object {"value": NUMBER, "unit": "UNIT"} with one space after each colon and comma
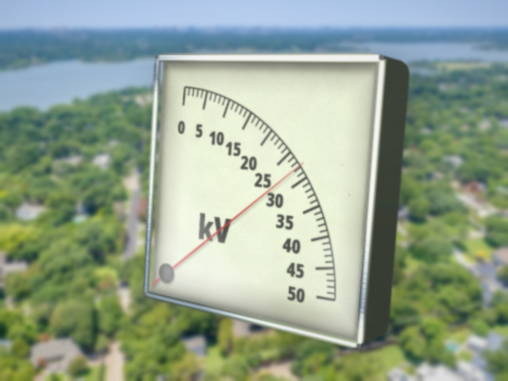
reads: {"value": 28, "unit": "kV"}
